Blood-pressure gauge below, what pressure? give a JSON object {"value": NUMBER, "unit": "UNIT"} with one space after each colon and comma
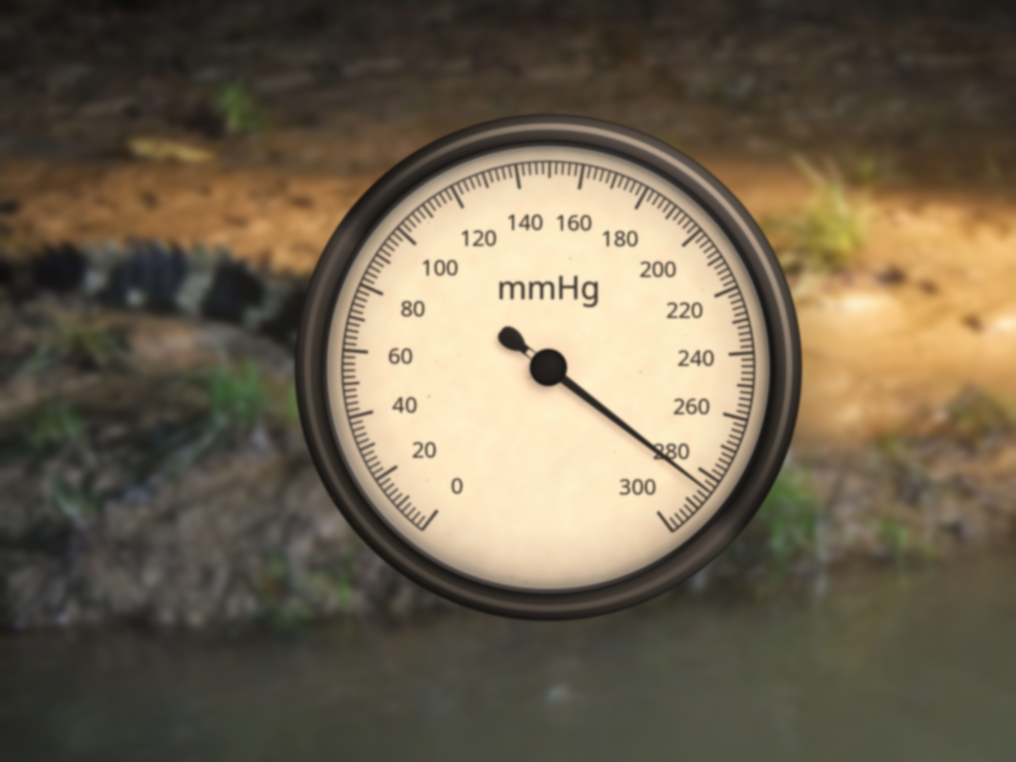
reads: {"value": 284, "unit": "mmHg"}
